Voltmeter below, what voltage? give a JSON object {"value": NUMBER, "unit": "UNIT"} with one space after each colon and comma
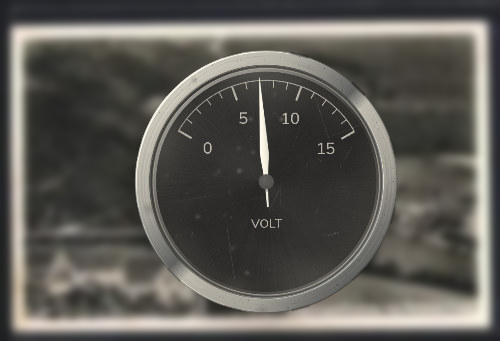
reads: {"value": 7, "unit": "V"}
